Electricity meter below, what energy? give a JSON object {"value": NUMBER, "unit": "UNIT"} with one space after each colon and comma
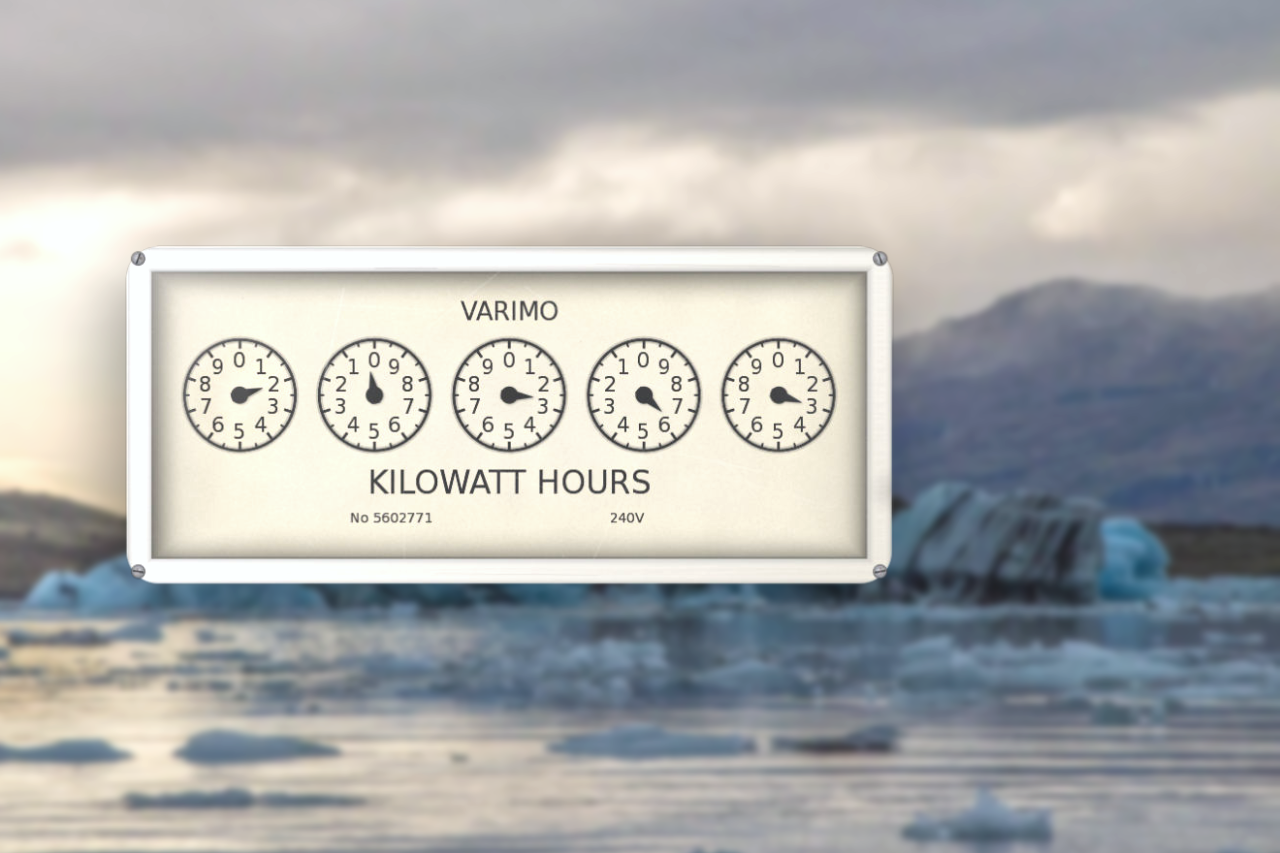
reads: {"value": 20263, "unit": "kWh"}
